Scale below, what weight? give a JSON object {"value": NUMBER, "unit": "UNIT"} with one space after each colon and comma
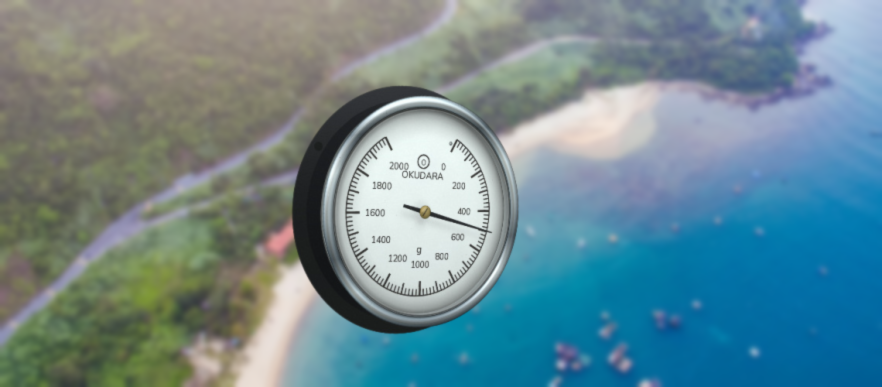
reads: {"value": 500, "unit": "g"}
